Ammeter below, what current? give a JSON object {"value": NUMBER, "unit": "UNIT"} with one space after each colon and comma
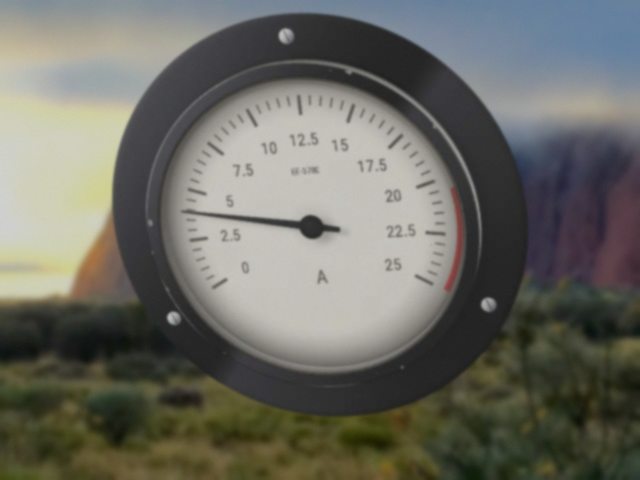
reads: {"value": 4, "unit": "A"}
